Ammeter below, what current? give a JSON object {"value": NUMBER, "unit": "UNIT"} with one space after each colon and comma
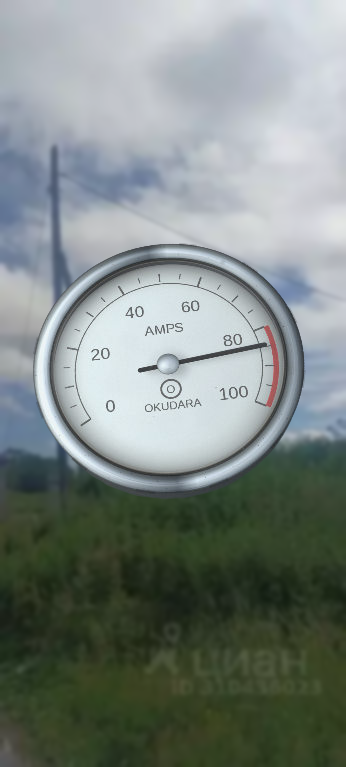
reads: {"value": 85, "unit": "A"}
